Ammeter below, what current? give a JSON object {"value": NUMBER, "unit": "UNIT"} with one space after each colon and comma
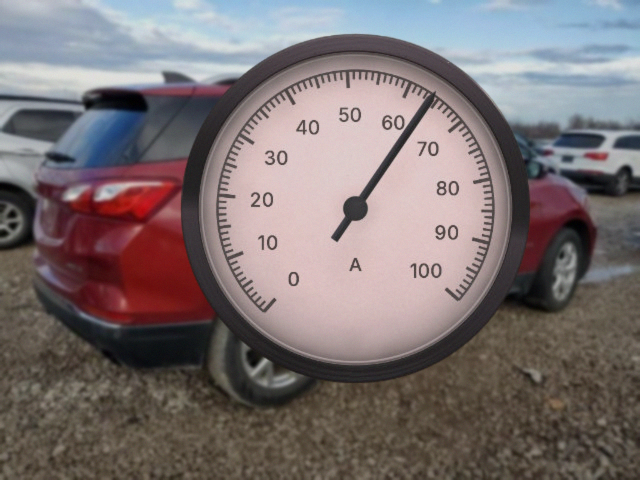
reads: {"value": 64, "unit": "A"}
